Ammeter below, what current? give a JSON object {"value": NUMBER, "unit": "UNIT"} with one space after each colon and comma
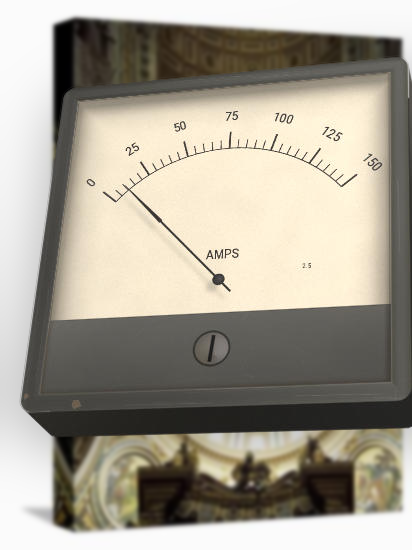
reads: {"value": 10, "unit": "A"}
